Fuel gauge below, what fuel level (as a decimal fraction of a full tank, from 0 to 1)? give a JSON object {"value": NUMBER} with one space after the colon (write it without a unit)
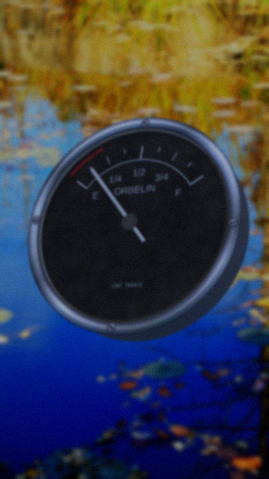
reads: {"value": 0.125}
